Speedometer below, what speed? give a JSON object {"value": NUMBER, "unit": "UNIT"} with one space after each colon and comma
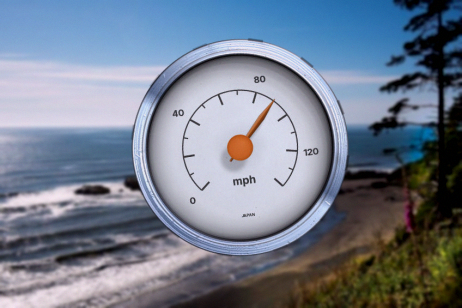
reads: {"value": 90, "unit": "mph"}
